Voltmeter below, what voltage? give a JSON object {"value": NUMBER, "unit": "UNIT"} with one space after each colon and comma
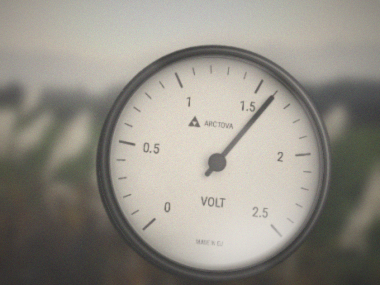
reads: {"value": 1.6, "unit": "V"}
